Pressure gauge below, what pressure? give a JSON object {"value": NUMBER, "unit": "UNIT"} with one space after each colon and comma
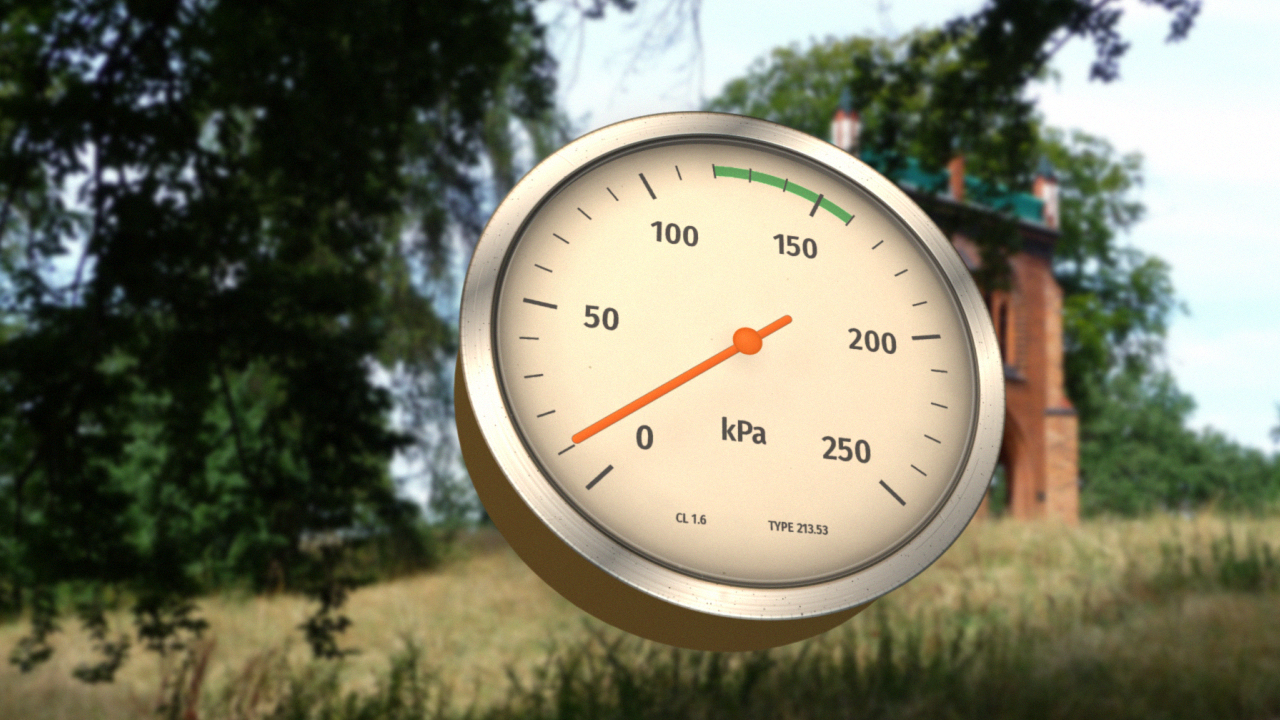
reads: {"value": 10, "unit": "kPa"}
